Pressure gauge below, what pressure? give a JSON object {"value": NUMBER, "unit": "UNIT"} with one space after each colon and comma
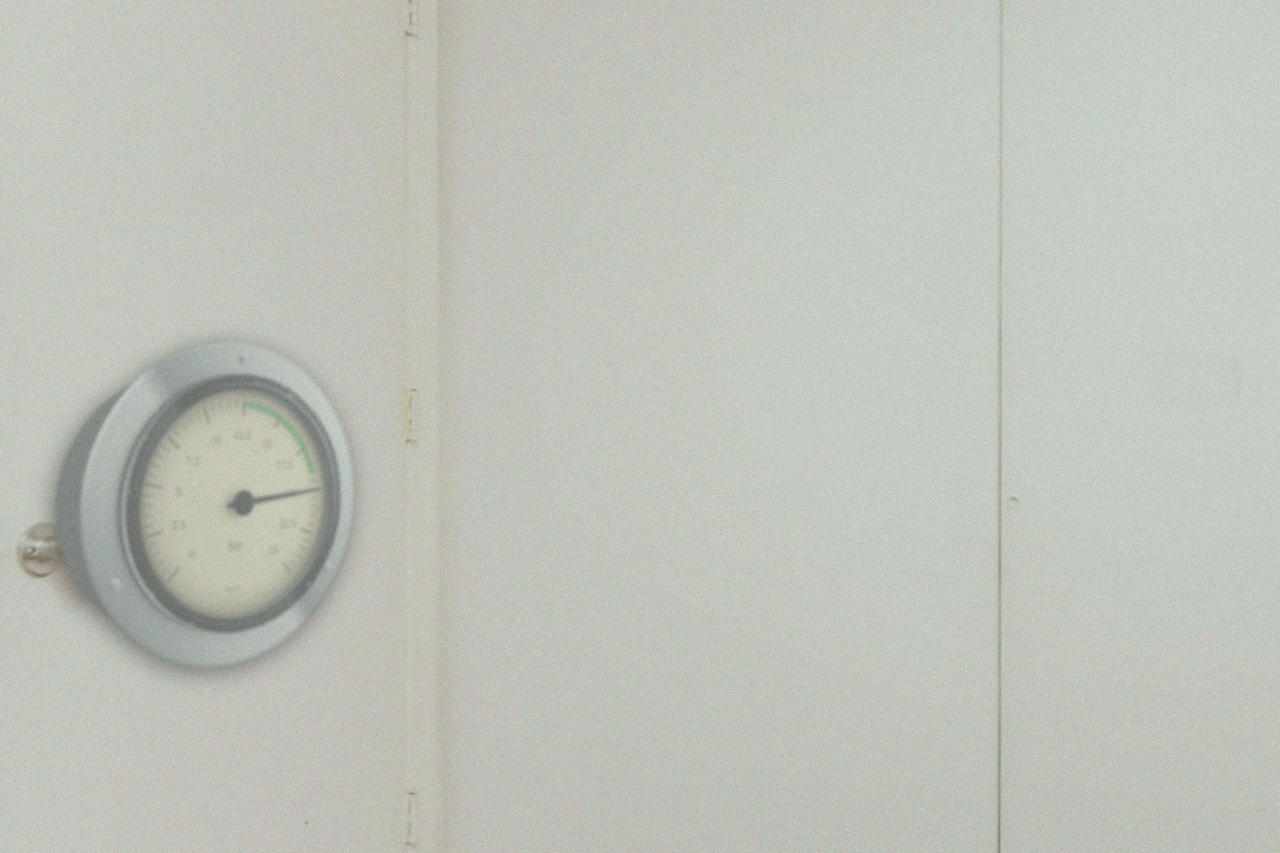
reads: {"value": 20, "unit": "bar"}
